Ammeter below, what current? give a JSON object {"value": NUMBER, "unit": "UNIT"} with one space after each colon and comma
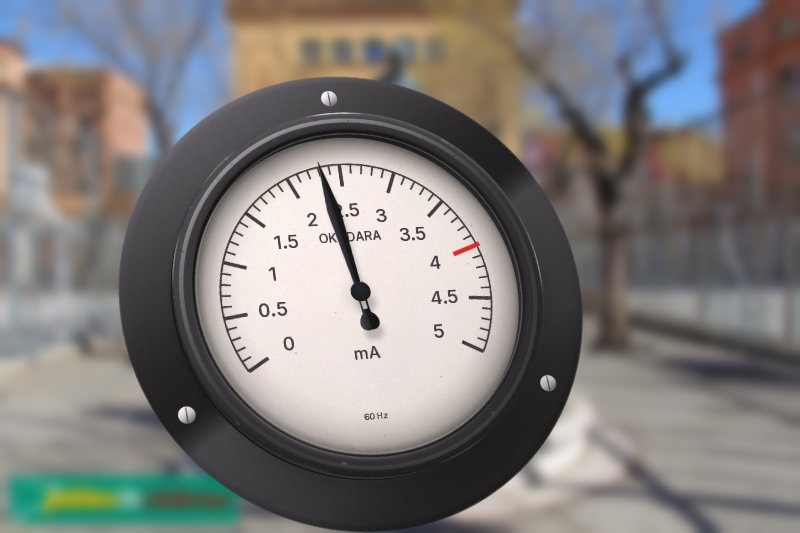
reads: {"value": 2.3, "unit": "mA"}
